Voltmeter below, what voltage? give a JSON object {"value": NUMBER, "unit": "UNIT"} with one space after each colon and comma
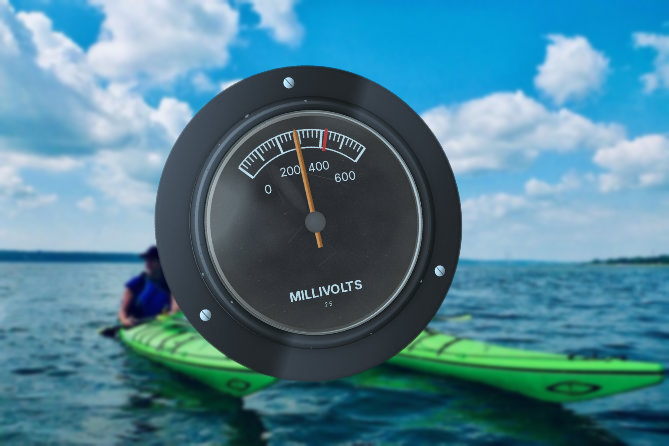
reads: {"value": 280, "unit": "mV"}
